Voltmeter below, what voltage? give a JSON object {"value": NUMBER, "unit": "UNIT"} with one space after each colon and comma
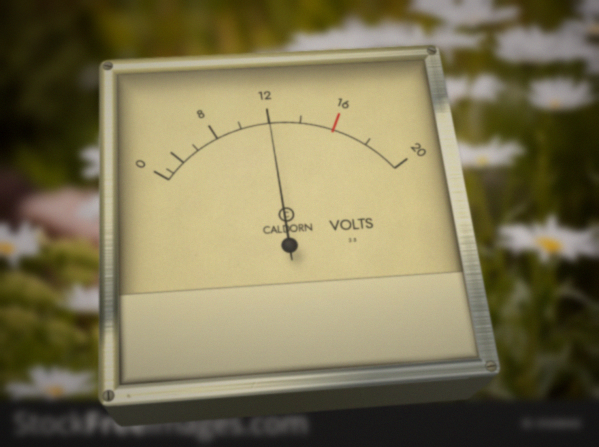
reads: {"value": 12, "unit": "V"}
